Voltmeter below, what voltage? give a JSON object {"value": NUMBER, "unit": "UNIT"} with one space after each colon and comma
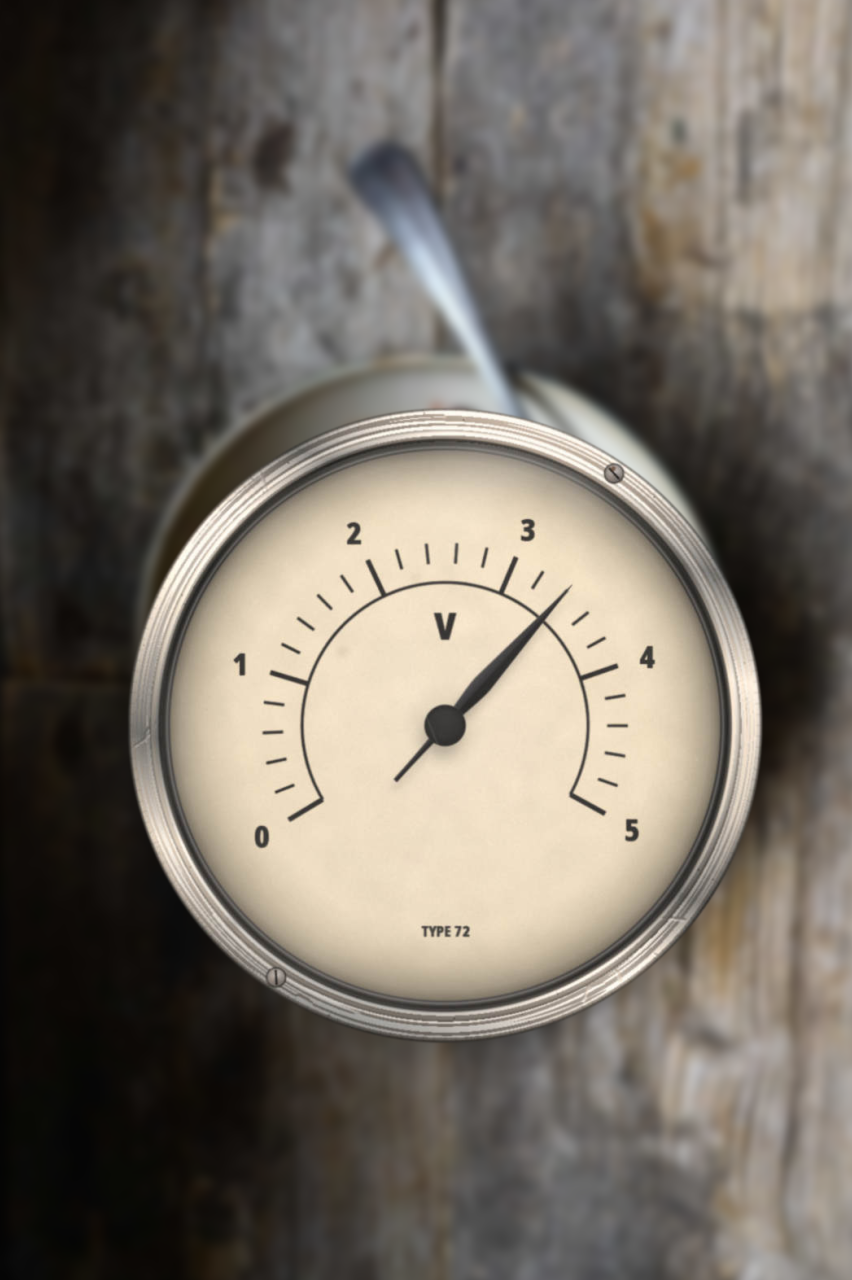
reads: {"value": 3.4, "unit": "V"}
